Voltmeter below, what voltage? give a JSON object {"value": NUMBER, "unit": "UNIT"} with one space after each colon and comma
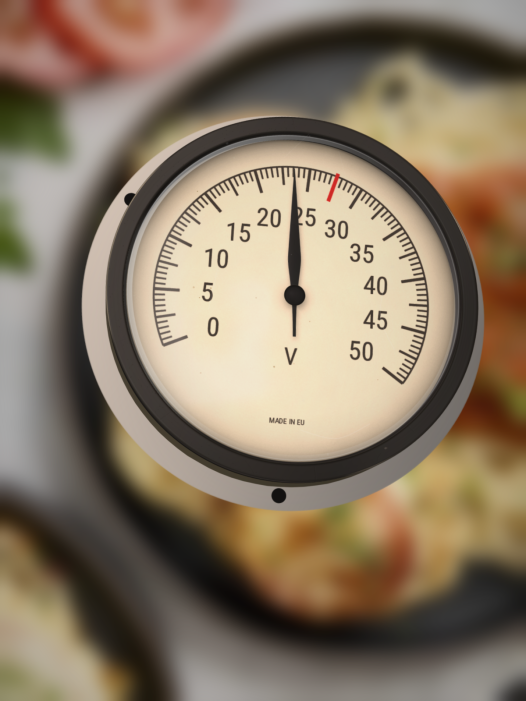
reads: {"value": 23.5, "unit": "V"}
